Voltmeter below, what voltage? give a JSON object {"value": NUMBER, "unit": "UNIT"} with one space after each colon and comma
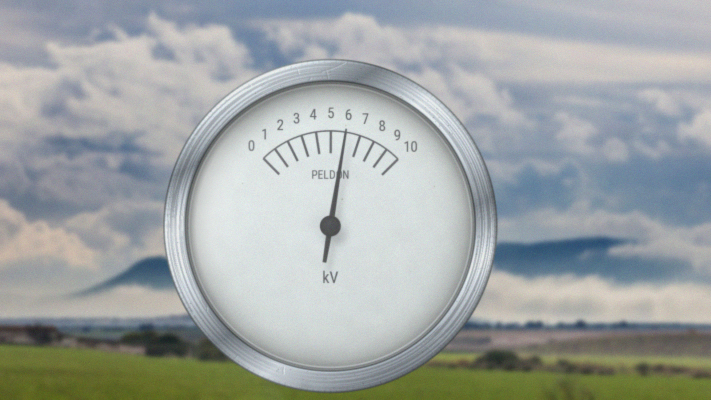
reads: {"value": 6, "unit": "kV"}
